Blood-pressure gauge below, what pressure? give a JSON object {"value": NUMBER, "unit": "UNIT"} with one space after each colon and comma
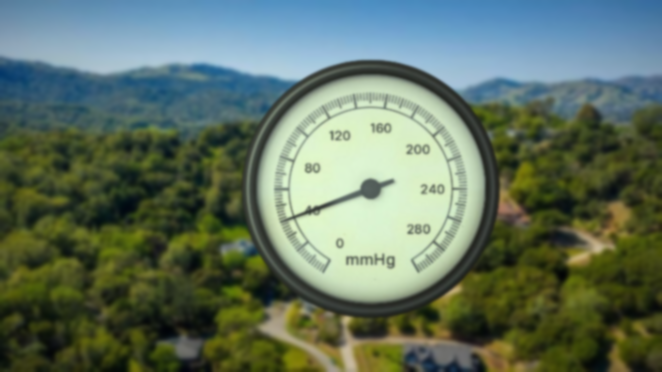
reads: {"value": 40, "unit": "mmHg"}
